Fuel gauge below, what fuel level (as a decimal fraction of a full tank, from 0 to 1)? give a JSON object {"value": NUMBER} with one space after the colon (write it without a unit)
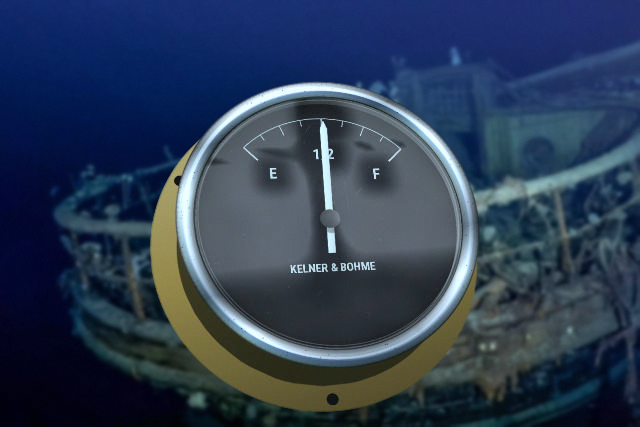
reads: {"value": 0.5}
